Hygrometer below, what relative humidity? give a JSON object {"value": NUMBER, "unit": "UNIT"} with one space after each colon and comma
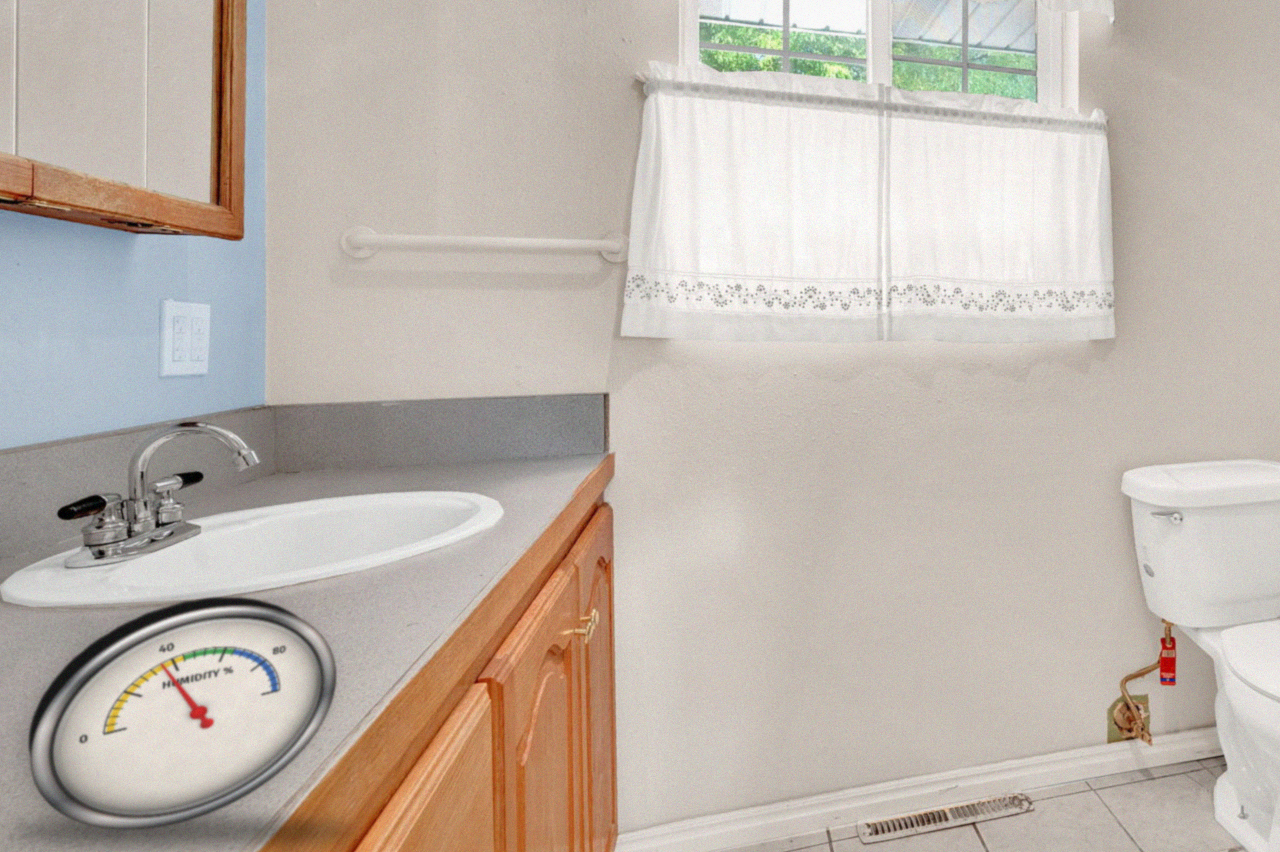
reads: {"value": 36, "unit": "%"}
